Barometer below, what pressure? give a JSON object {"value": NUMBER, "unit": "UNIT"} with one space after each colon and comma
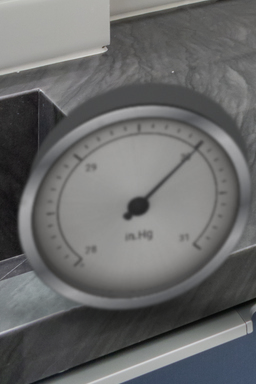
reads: {"value": 30, "unit": "inHg"}
